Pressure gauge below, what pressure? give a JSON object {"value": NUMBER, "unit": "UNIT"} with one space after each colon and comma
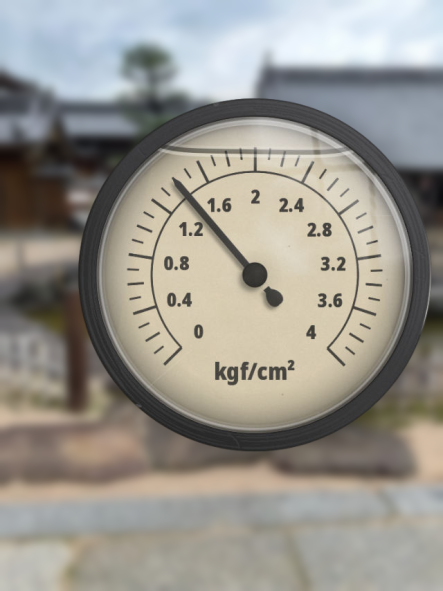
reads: {"value": 1.4, "unit": "kg/cm²"}
